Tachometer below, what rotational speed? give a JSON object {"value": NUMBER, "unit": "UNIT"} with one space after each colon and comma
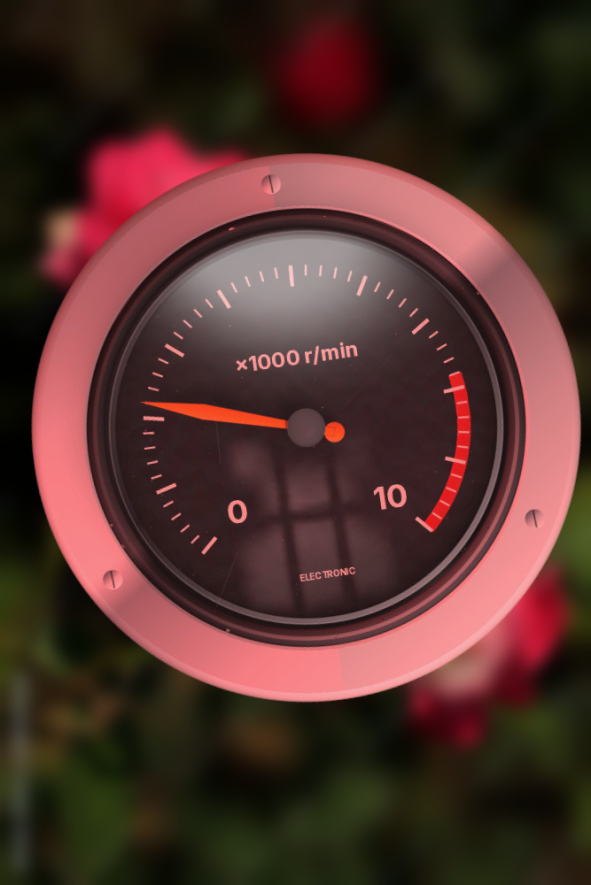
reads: {"value": 2200, "unit": "rpm"}
